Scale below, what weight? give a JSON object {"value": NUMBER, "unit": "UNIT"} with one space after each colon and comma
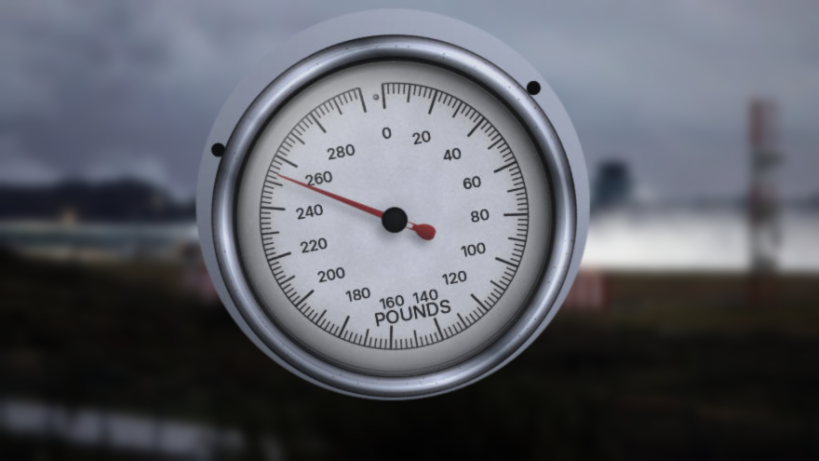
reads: {"value": 254, "unit": "lb"}
